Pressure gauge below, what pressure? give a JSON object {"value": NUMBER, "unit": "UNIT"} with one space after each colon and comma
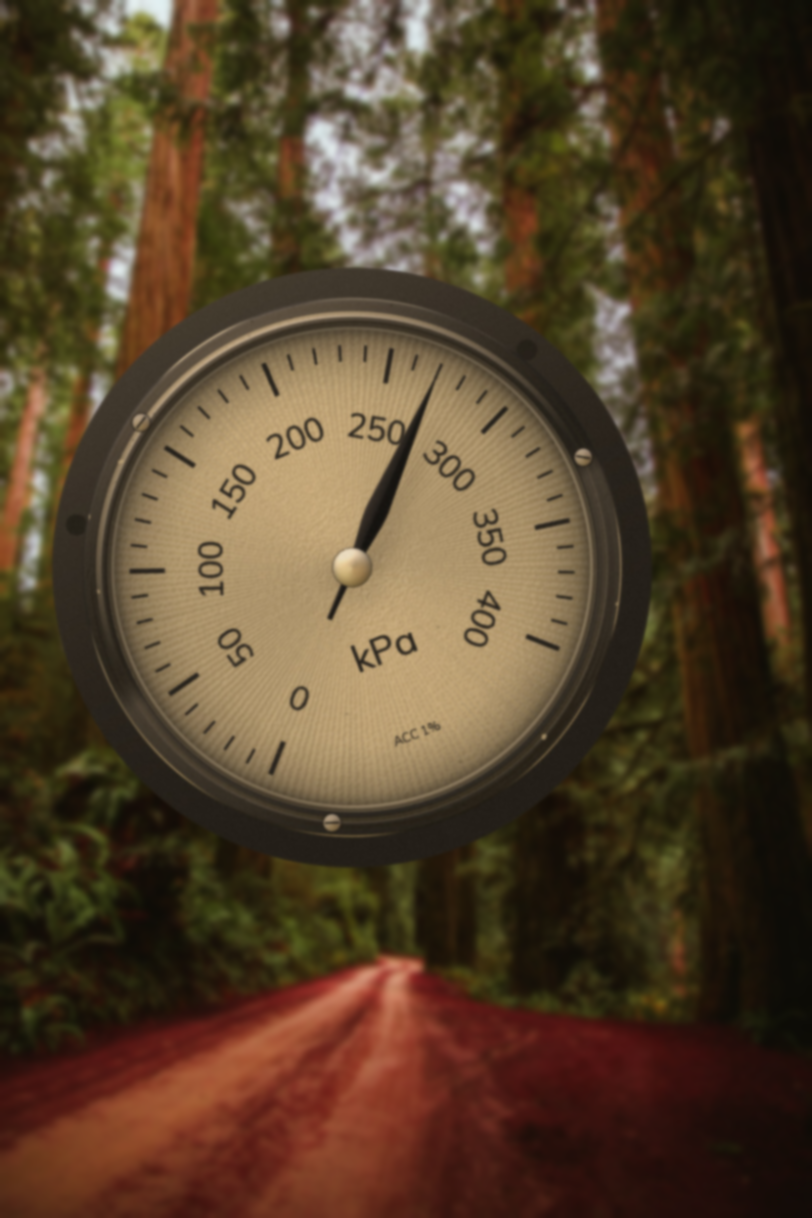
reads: {"value": 270, "unit": "kPa"}
